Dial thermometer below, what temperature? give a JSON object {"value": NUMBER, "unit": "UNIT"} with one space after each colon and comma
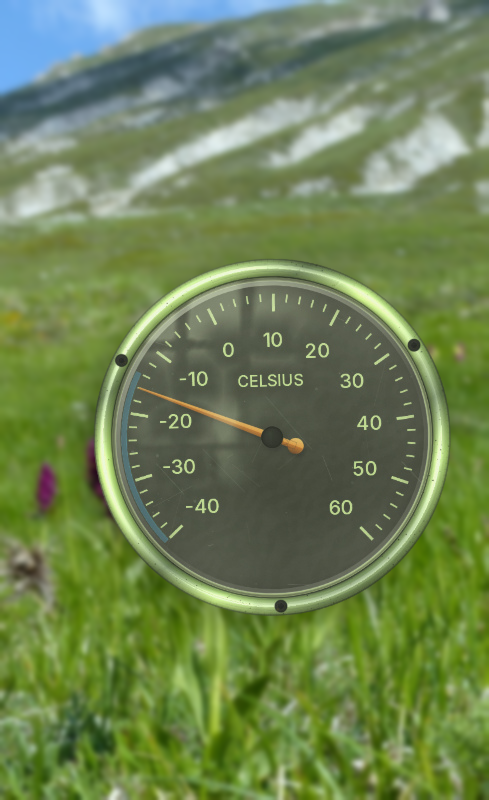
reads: {"value": -16, "unit": "°C"}
